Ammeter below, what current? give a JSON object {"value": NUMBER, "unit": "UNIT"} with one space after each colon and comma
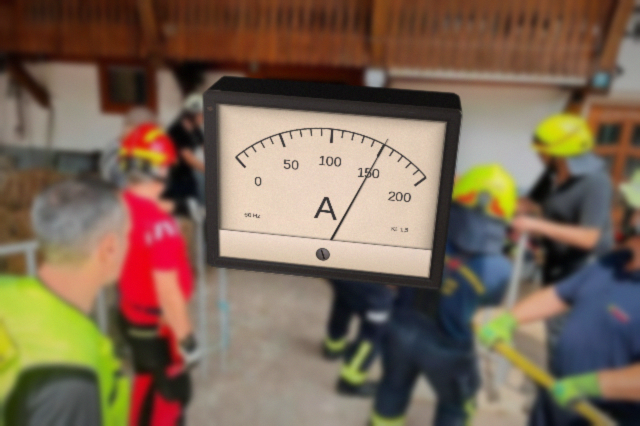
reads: {"value": 150, "unit": "A"}
